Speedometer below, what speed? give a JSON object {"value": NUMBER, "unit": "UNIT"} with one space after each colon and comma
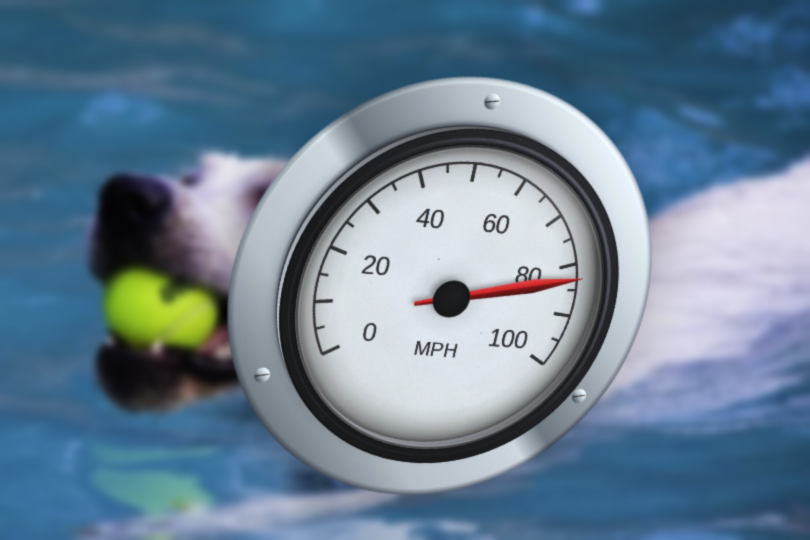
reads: {"value": 82.5, "unit": "mph"}
